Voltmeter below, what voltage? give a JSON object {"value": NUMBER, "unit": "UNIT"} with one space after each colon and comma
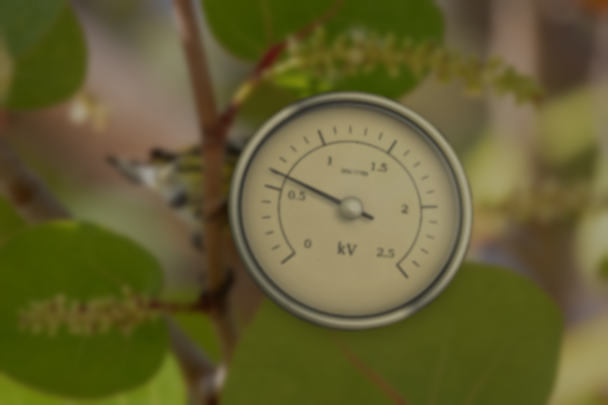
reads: {"value": 0.6, "unit": "kV"}
